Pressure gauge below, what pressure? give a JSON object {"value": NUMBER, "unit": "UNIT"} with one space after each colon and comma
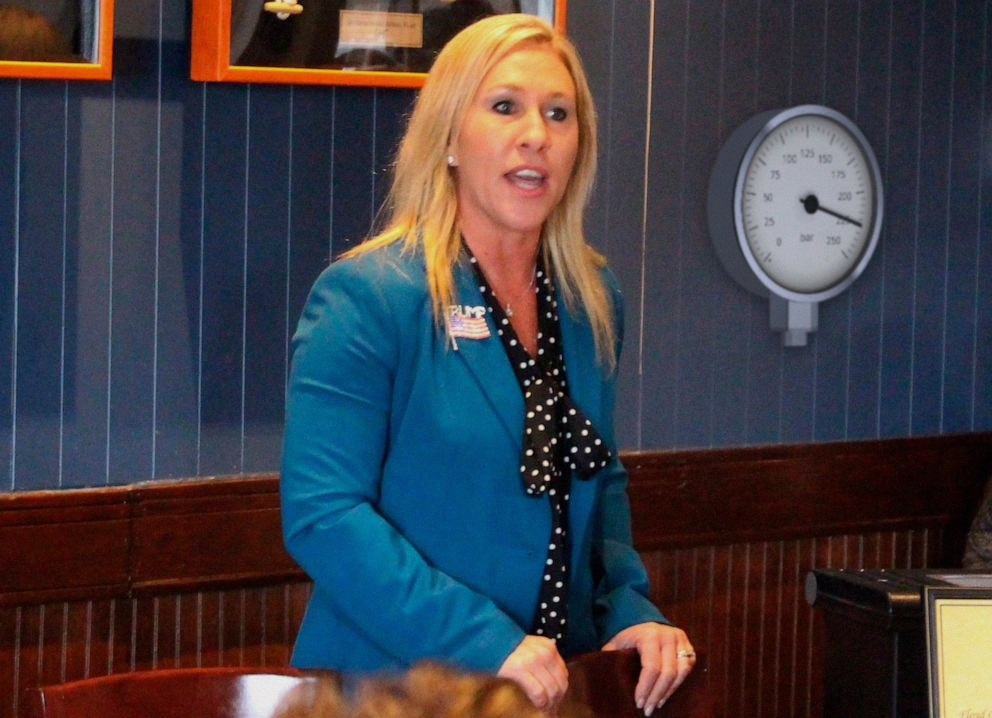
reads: {"value": 225, "unit": "bar"}
